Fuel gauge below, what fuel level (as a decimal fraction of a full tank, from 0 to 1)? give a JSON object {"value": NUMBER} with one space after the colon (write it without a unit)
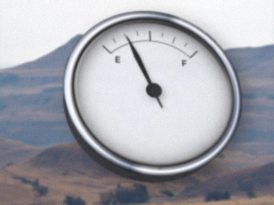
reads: {"value": 0.25}
